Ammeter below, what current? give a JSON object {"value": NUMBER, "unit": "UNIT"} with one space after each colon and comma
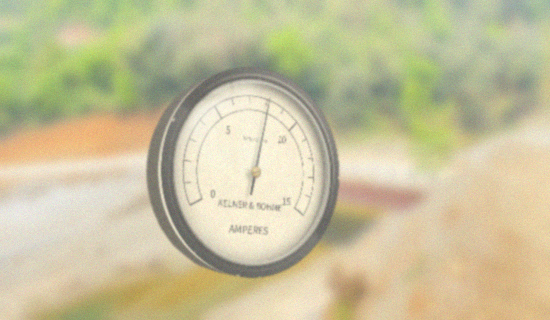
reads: {"value": 8, "unit": "A"}
